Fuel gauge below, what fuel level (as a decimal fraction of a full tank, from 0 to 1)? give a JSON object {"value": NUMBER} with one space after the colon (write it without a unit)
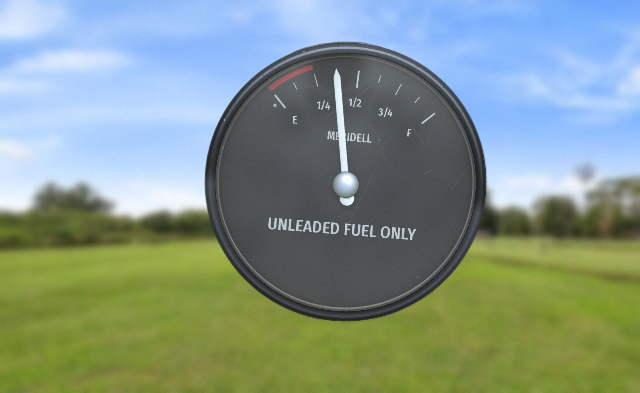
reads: {"value": 0.375}
